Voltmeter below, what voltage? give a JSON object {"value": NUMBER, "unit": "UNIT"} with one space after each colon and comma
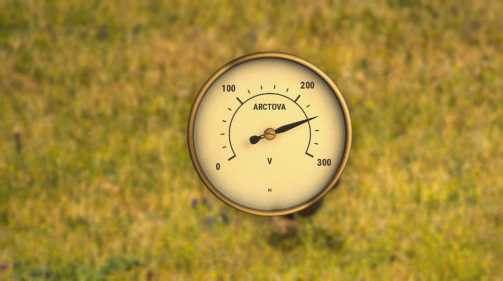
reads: {"value": 240, "unit": "V"}
